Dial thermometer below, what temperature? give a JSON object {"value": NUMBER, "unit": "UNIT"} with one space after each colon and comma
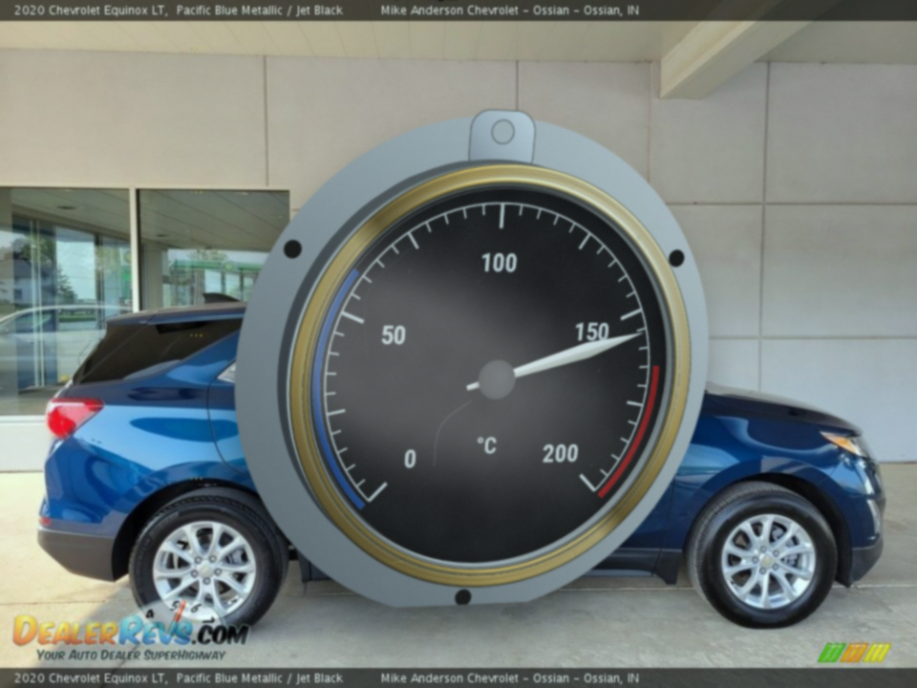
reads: {"value": 155, "unit": "°C"}
